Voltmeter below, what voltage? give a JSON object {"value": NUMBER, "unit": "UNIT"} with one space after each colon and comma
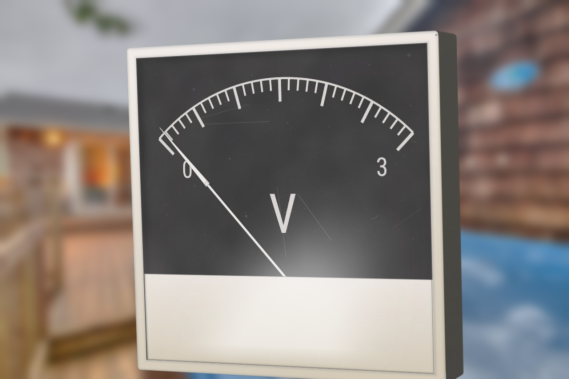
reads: {"value": 0.1, "unit": "V"}
